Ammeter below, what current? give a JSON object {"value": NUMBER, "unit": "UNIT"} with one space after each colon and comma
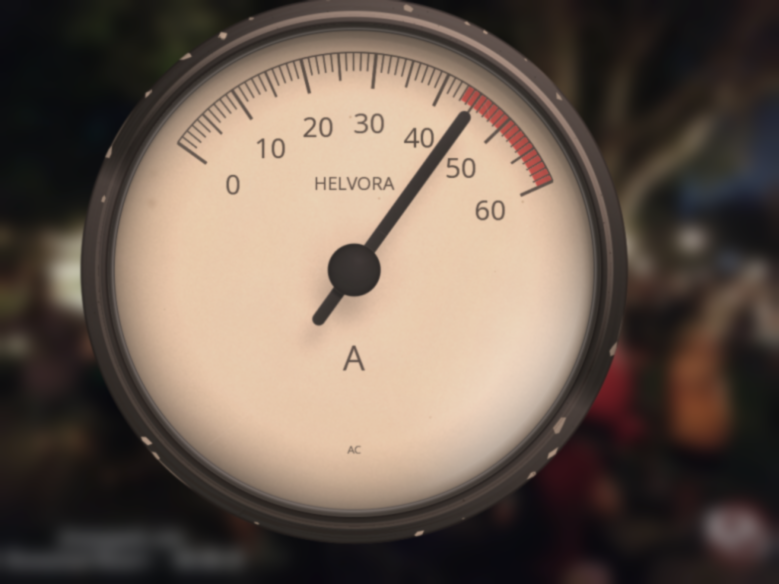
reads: {"value": 45, "unit": "A"}
